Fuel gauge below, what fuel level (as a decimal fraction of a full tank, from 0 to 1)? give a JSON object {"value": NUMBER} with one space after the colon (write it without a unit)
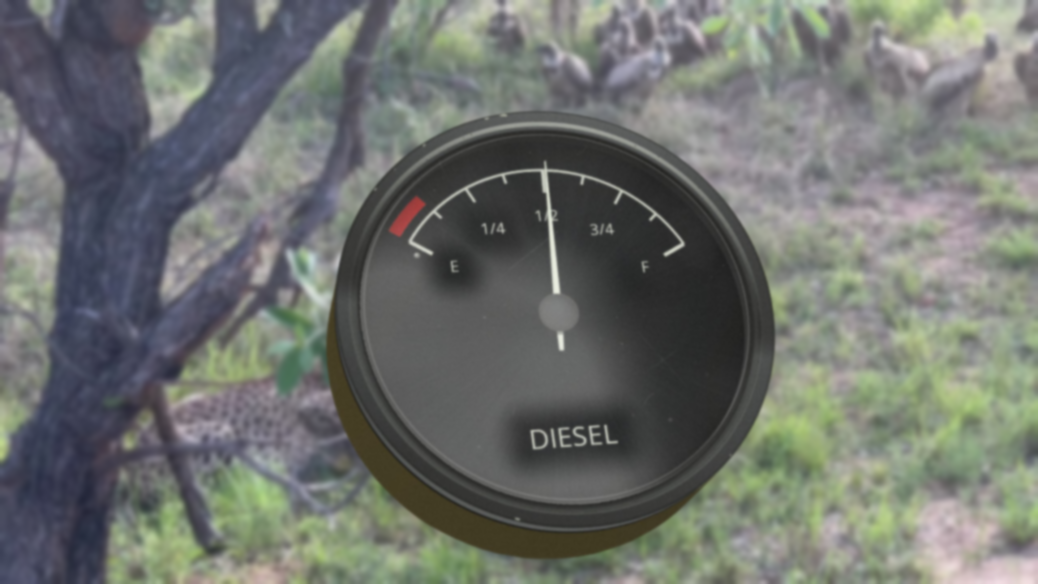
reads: {"value": 0.5}
